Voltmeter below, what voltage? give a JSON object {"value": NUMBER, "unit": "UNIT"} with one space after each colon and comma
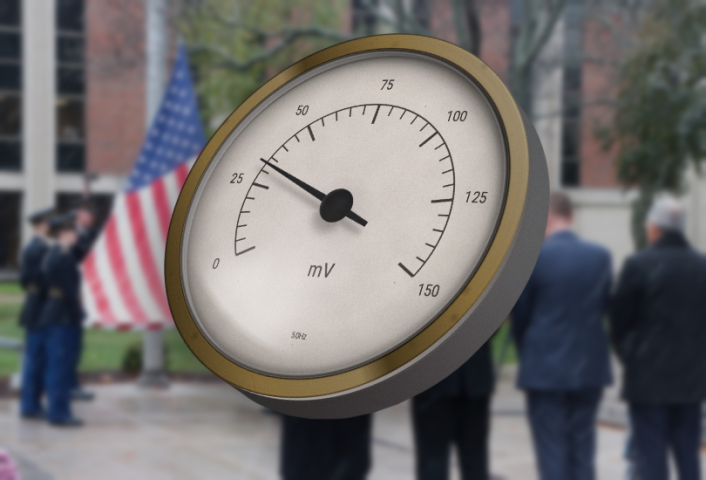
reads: {"value": 32.5, "unit": "mV"}
